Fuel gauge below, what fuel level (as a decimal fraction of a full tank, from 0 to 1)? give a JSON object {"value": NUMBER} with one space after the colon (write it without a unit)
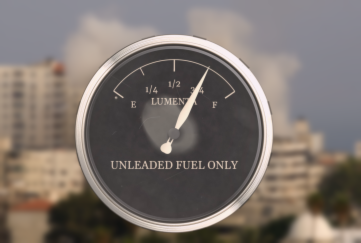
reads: {"value": 0.75}
